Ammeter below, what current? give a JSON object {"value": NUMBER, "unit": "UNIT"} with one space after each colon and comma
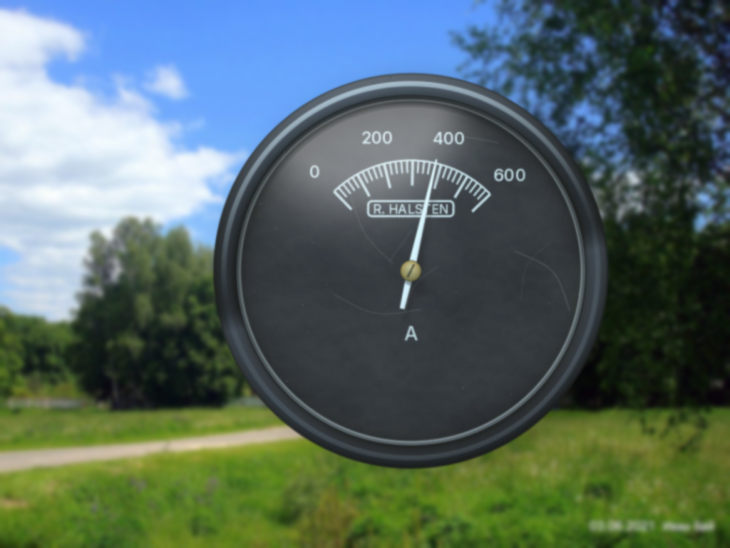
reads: {"value": 380, "unit": "A"}
